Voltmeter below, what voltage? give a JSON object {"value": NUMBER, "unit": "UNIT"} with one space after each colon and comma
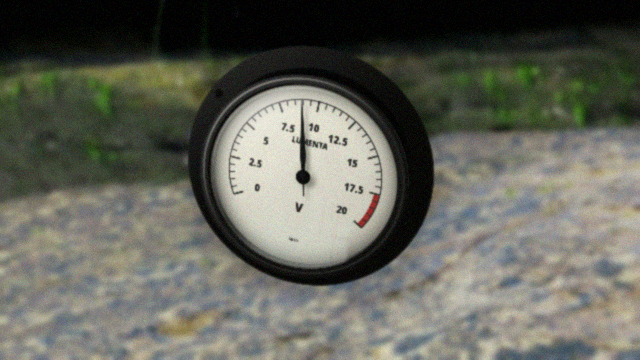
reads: {"value": 9, "unit": "V"}
